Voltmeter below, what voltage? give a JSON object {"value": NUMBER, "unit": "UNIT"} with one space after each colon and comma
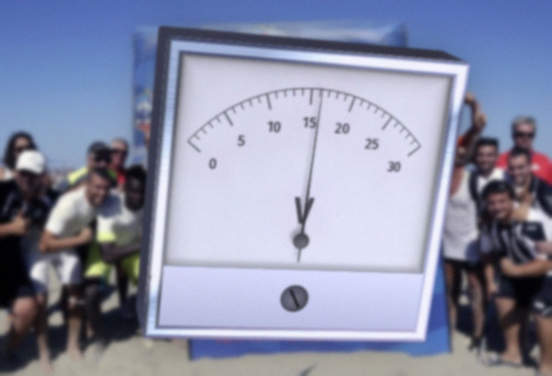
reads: {"value": 16, "unit": "V"}
